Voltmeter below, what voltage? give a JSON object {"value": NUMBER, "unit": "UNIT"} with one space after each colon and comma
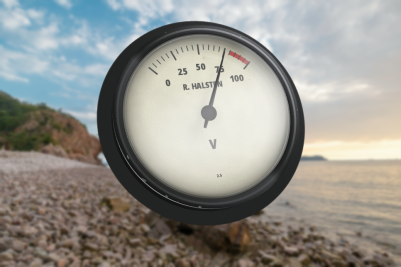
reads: {"value": 75, "unit": "V"}
